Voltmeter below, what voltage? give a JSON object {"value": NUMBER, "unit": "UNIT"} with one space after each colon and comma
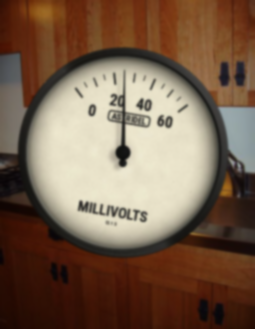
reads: {"value": 25, "unit": "mV"}
